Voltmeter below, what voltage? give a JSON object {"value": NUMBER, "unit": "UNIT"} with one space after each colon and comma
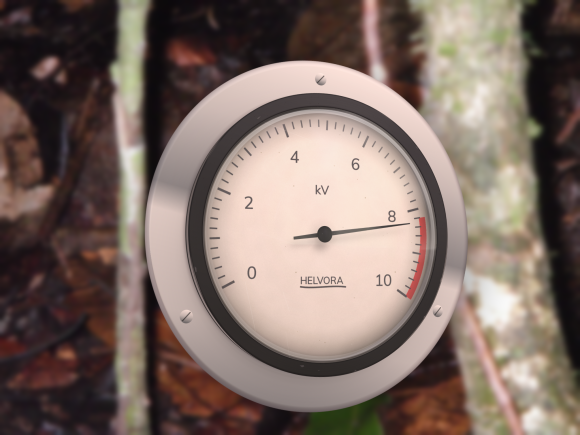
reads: {"value": 8.3, "unit": "kV"}
